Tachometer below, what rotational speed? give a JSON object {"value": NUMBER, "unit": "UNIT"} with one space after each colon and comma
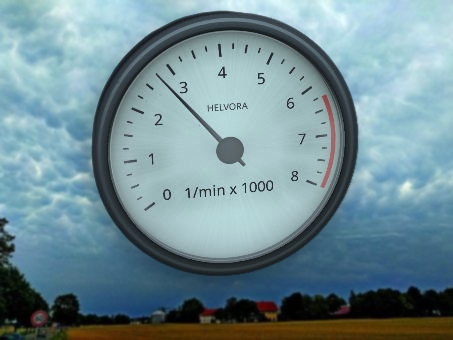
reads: {"value": 2750, "unit": "rpm"}
